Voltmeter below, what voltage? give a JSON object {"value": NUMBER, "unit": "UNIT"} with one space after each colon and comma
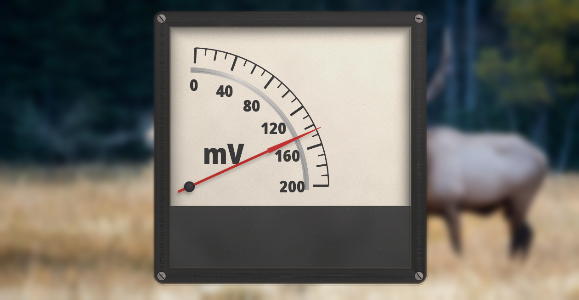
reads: {"value": 145, "unit": "mV"}
